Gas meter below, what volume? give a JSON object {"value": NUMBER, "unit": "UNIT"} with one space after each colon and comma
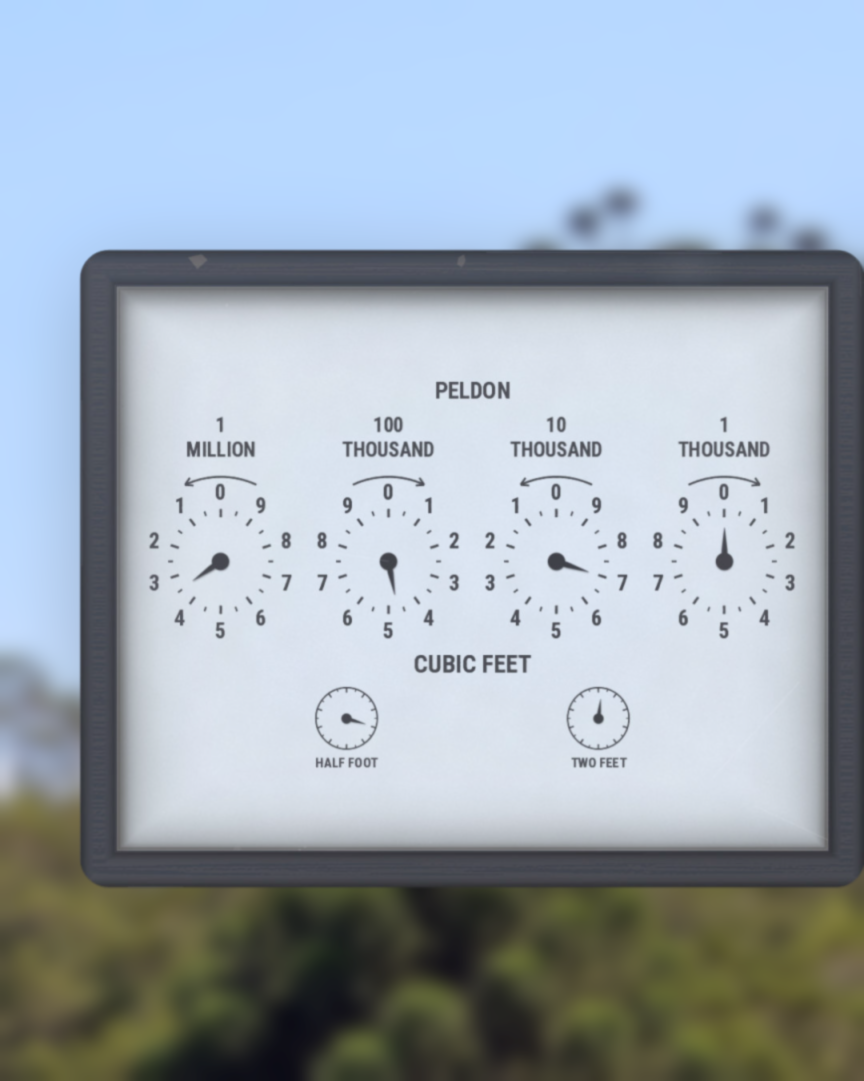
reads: {"value": 347000, "unit": "ft³"}
